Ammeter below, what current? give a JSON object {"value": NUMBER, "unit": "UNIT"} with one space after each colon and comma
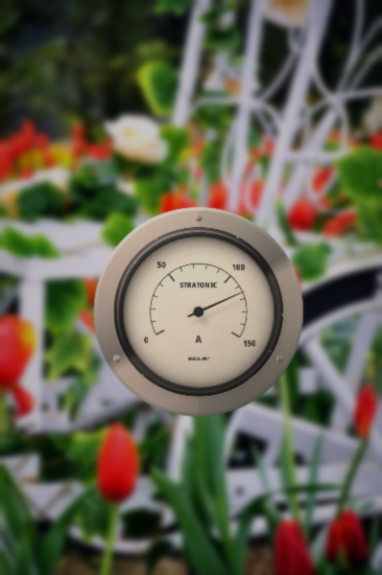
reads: {"value": 115, "unit": "A"}
